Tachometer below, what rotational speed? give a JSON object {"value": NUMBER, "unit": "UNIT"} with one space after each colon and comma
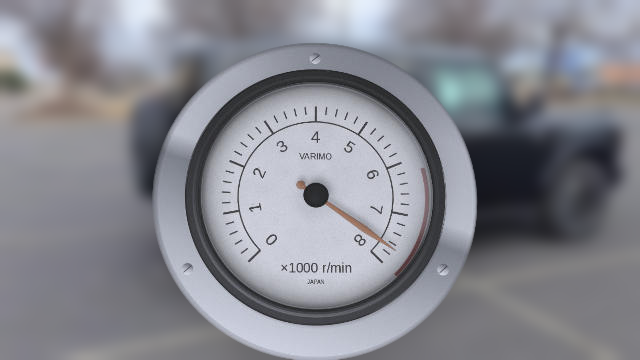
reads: {"value": 7700, "unit": "rpm"}
